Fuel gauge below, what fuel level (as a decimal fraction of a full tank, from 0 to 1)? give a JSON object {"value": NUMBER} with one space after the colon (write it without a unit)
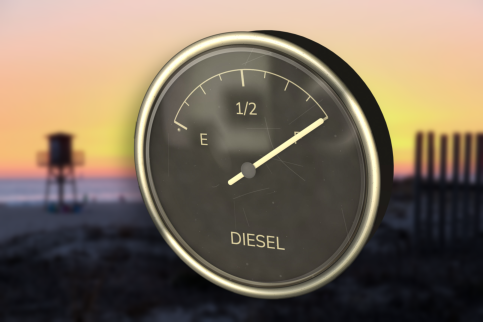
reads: {"value": 1}
